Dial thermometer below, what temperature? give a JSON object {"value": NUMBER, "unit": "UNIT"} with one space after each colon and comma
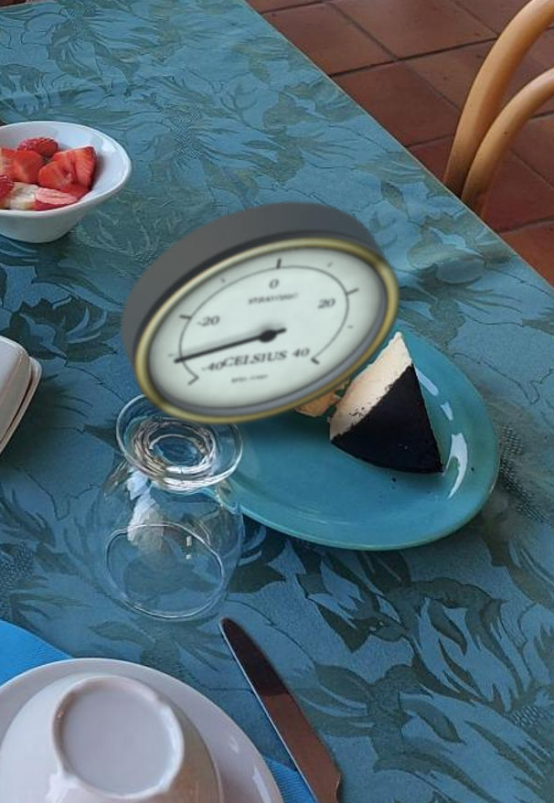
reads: {"value": -30, "unit": "°C"}
